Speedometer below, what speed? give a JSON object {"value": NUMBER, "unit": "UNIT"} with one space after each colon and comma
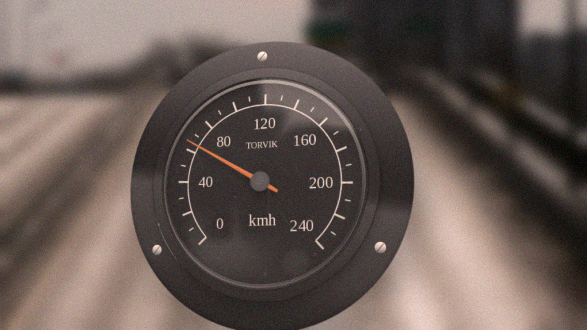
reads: {"value": 65, "unit": "km/h"}
